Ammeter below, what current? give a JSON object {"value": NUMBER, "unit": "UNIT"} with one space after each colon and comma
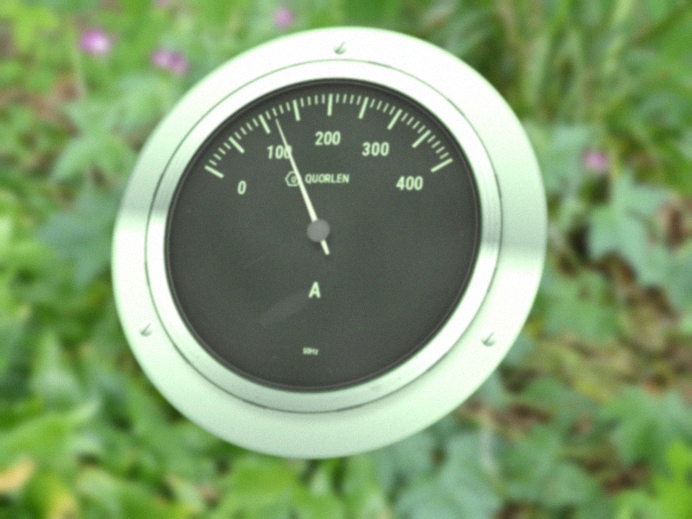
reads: {"value": 120, "unit": "A"}
